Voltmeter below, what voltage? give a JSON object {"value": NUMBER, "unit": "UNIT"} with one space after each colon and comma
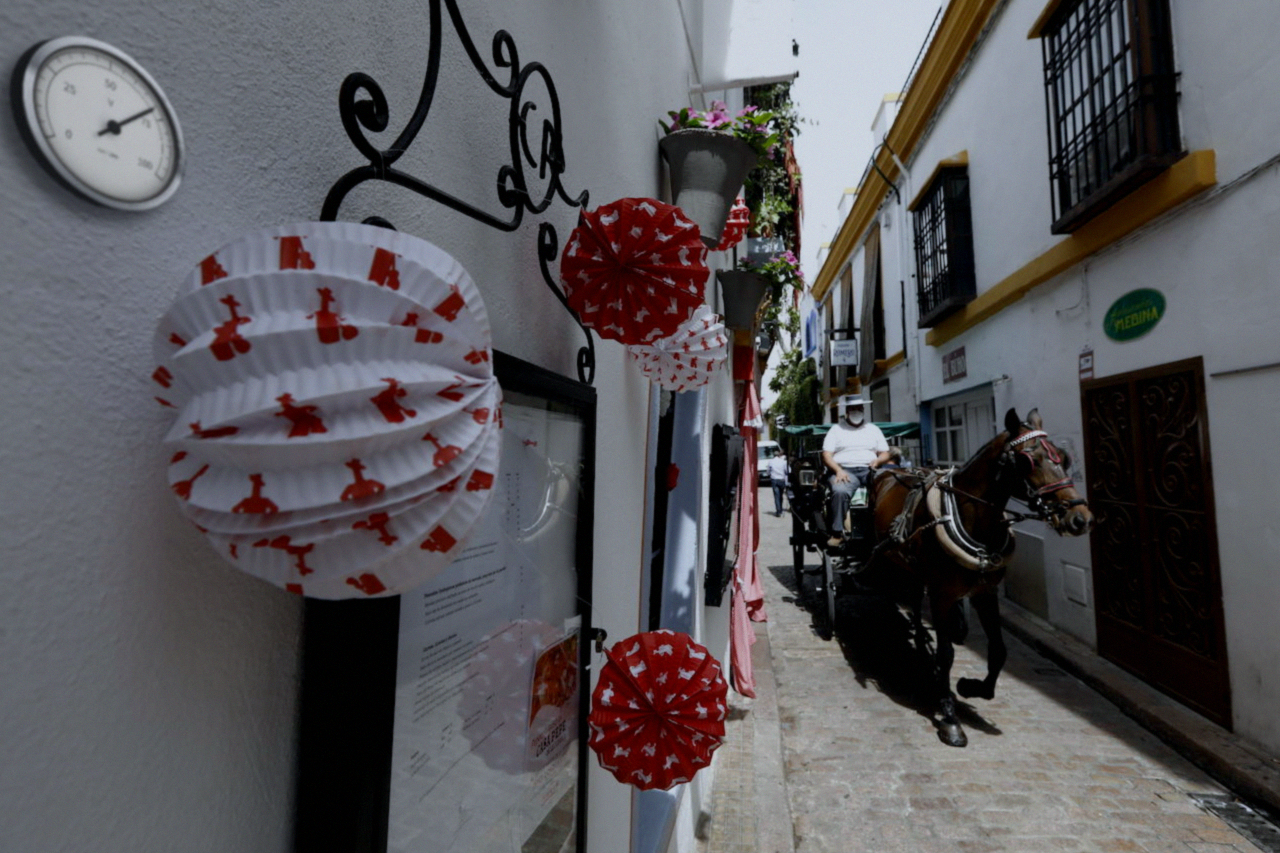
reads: {"value": 70, "unit": "V"}
